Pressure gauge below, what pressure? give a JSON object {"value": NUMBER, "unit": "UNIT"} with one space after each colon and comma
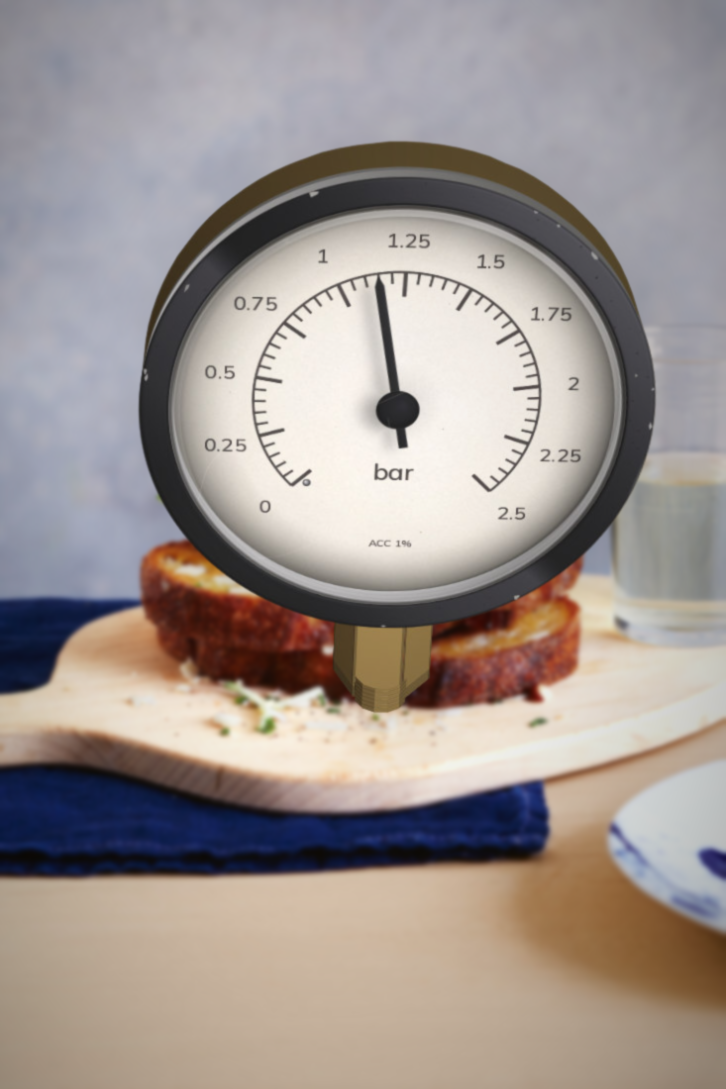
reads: {"value": 1.15, "unit": "bar"}
